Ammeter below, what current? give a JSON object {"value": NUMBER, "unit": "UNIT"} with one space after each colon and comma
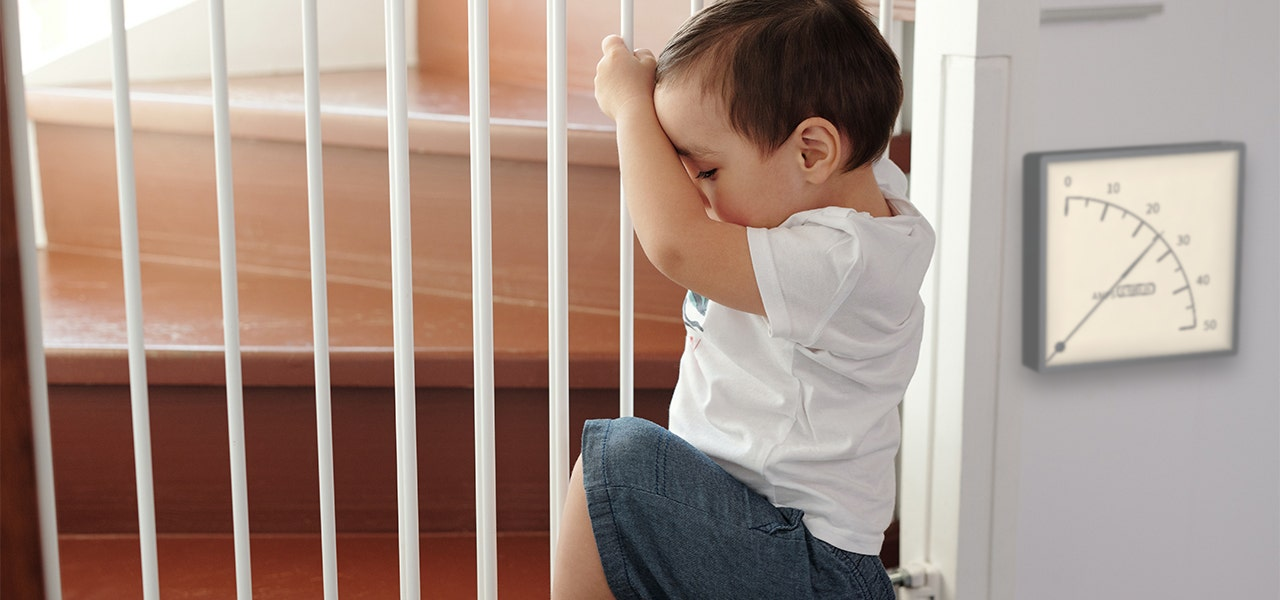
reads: {"value": 25, "unit": "A"}
